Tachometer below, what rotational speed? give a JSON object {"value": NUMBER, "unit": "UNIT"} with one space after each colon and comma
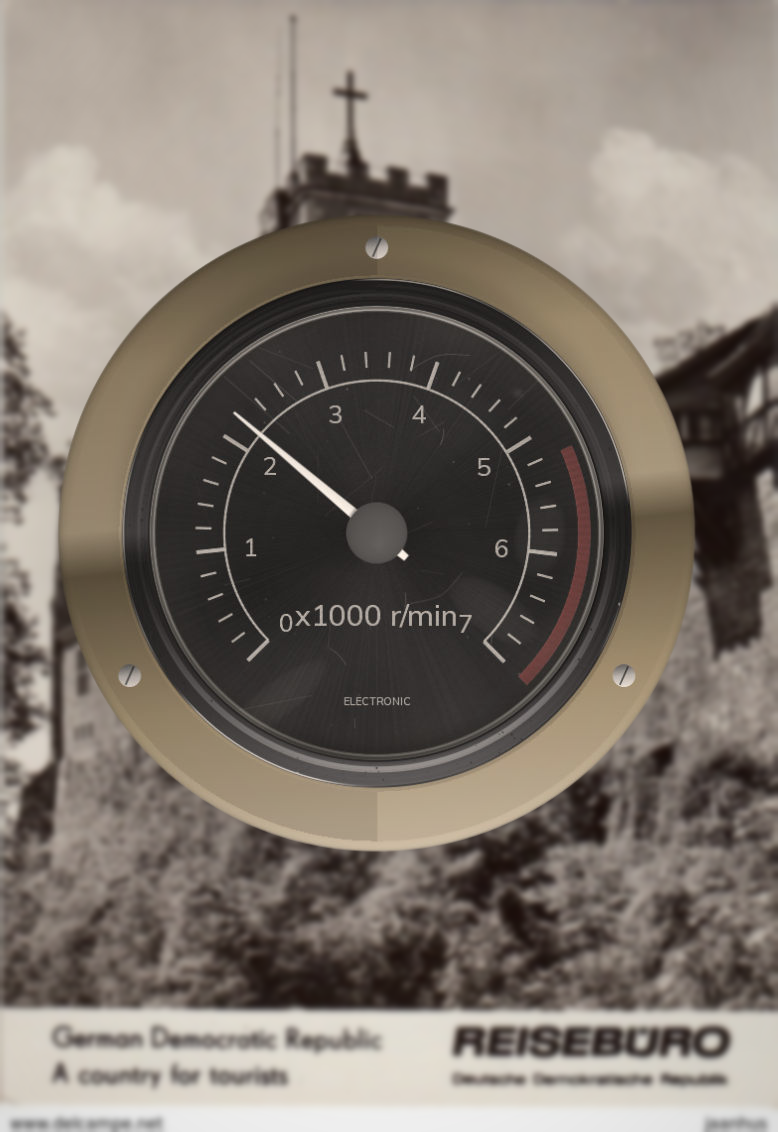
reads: {"value": 2200, "unit": "rpm"}
